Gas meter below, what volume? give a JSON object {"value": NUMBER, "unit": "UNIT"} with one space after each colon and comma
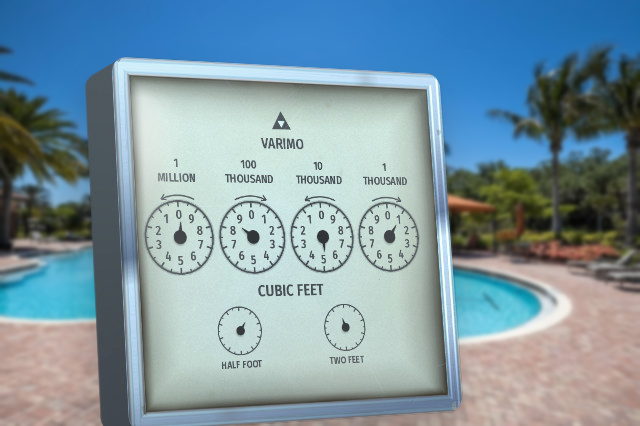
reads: {"value": 985100, "unit": "ft³"}
